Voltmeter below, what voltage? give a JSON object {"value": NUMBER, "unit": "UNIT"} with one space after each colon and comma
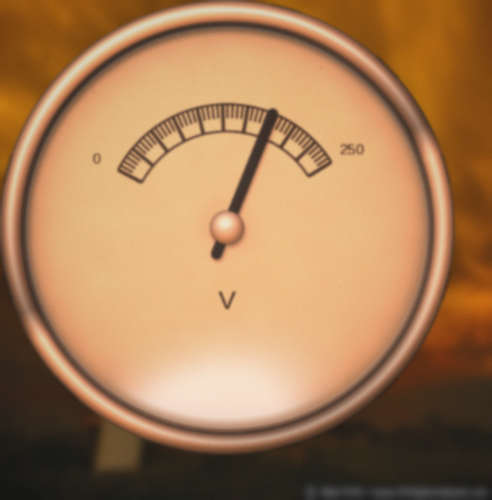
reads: {"value": 175, "unit": "V"}
